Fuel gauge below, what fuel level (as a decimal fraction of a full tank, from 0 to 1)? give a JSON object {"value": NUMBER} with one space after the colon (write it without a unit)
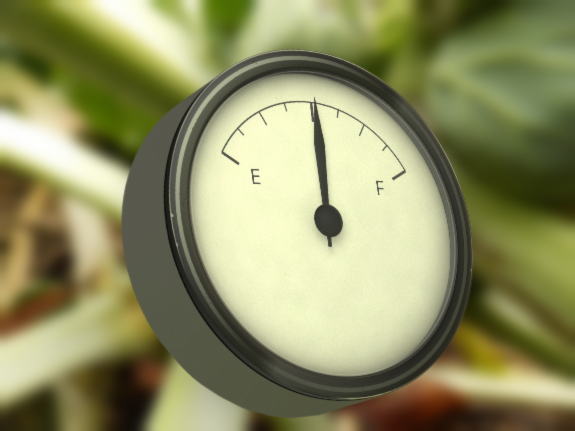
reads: {"value": 0.5}
